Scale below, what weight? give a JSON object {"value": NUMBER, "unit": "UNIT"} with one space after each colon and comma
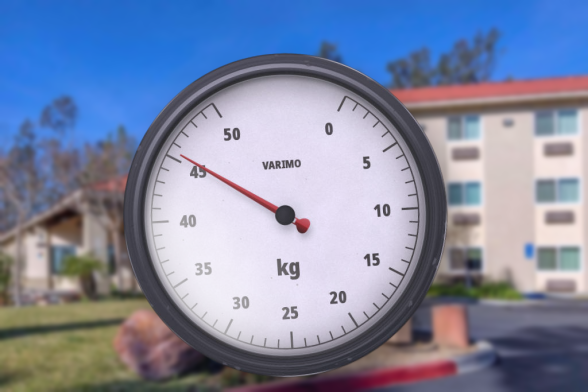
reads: {"value": 45.5, "unit": "kg"}
